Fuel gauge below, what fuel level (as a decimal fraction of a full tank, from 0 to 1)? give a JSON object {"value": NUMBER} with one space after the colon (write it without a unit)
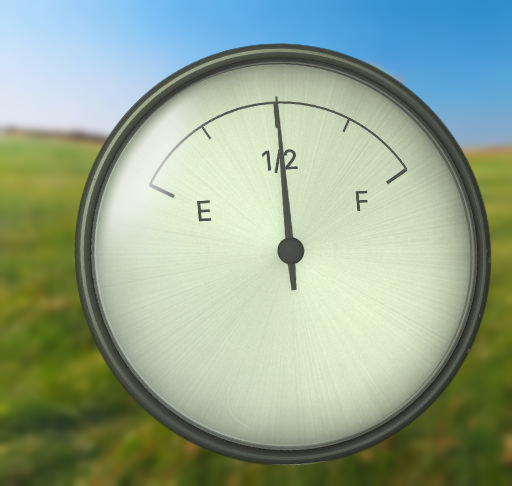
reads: {"value": 0.5}
